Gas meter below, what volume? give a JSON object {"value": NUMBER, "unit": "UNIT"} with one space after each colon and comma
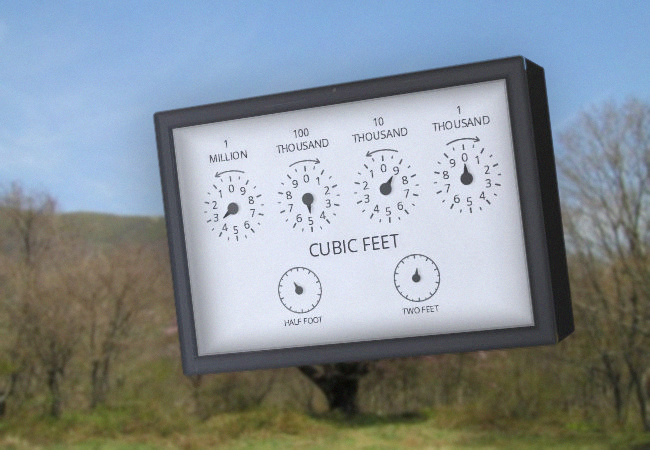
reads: {"value": 349000, "unit": "ft³"}
